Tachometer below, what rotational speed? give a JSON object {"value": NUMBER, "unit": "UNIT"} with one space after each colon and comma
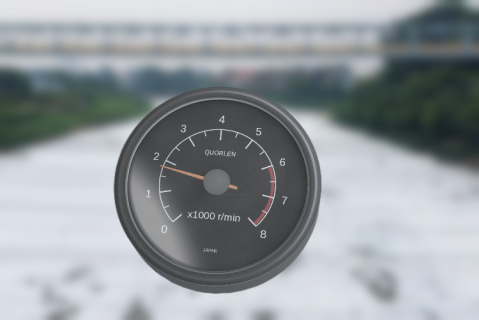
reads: {"value": 1750, "unit": "rpm"}
